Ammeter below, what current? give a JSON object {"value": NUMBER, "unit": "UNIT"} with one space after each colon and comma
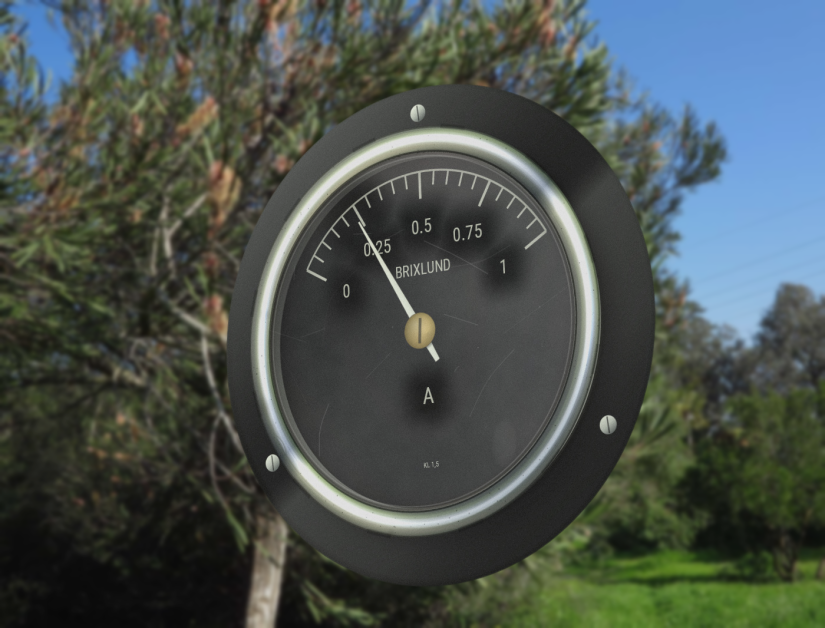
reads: {"value": 0.25, "unit": "A"}
